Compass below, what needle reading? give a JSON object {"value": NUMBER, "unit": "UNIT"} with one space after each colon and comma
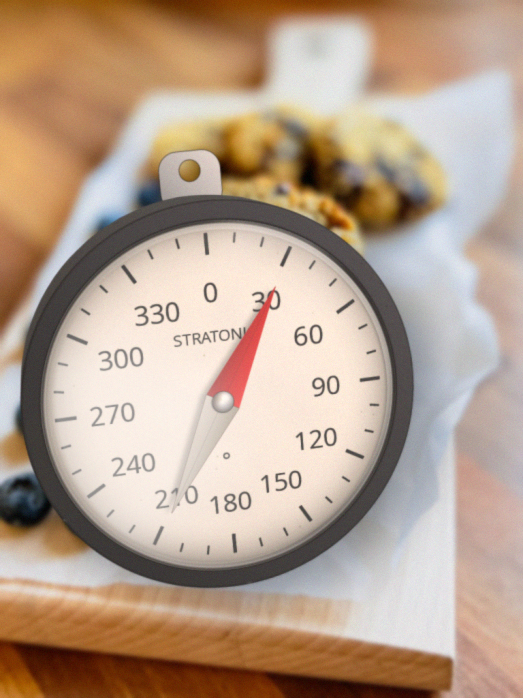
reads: {"value": 30, "unit": "°"}
